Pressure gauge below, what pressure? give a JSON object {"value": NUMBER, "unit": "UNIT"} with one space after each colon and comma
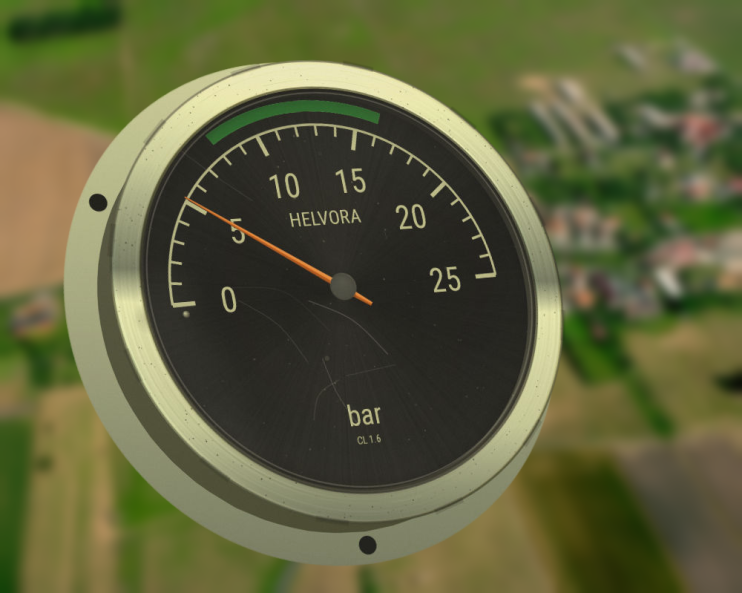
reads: {"value": 5, "unit": "bar"}
